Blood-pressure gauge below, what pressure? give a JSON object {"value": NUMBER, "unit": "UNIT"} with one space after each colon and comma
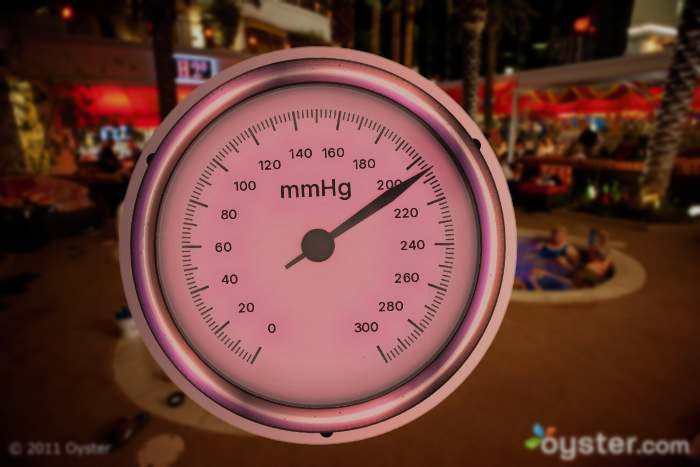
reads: {"value": 206, "unit": "mmHg"}
